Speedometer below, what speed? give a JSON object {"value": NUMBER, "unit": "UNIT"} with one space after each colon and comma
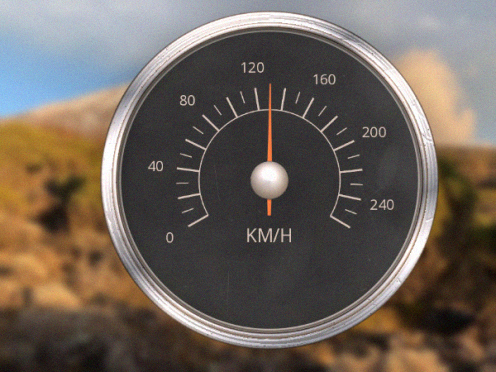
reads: {"value": 130, "unit": "km/h"}
